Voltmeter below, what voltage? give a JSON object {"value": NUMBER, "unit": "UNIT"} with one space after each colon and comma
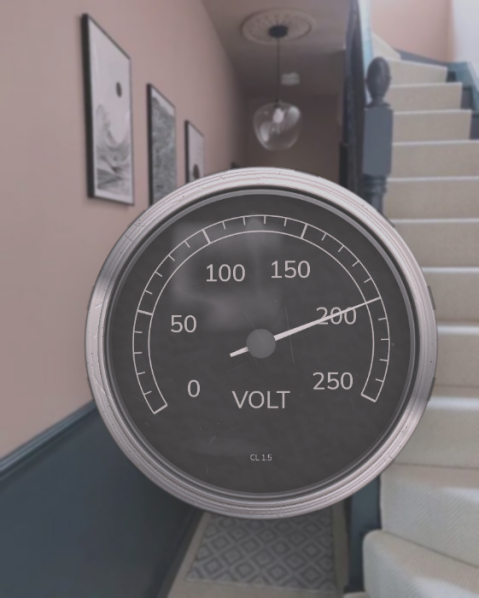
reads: {"value": 200, "unit": "V"}
